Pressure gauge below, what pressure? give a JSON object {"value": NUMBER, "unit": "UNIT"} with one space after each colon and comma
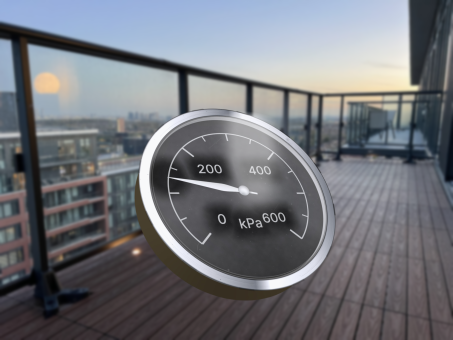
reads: {"value": 125, "unit": "kPa"}
